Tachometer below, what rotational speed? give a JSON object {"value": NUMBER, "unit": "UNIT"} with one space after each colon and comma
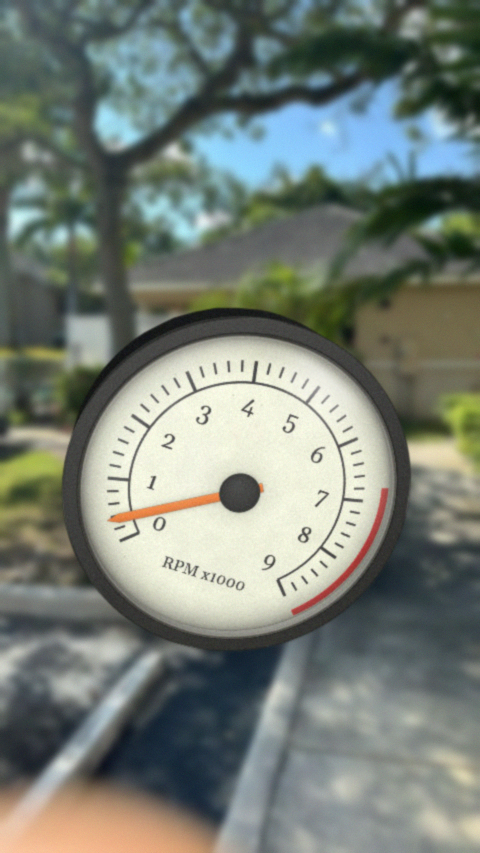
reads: {"value": 400, "unit": "rpm"}
